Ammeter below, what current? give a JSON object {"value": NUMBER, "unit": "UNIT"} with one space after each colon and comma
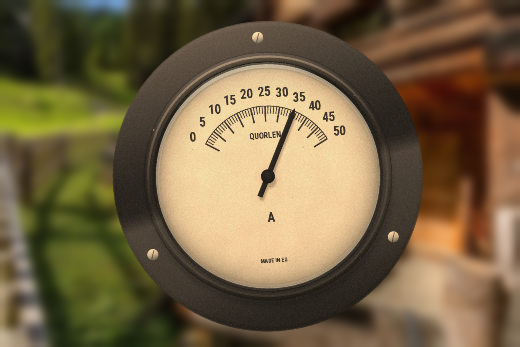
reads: {"value": 35, "unit": "A"}
